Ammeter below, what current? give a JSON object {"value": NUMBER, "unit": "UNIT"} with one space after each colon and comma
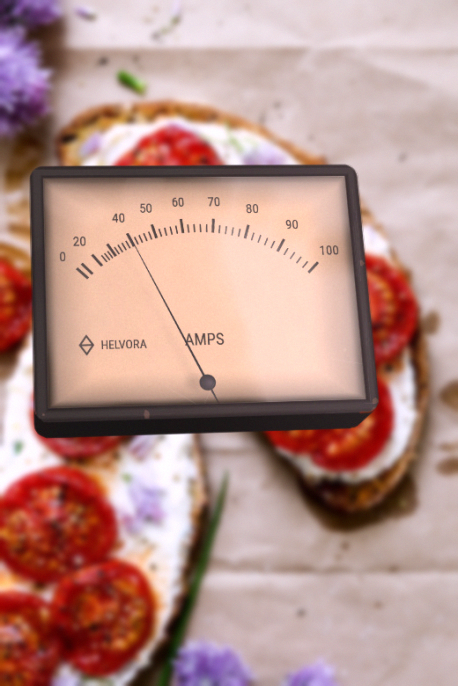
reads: {"value": 40, "unit": "A"}
